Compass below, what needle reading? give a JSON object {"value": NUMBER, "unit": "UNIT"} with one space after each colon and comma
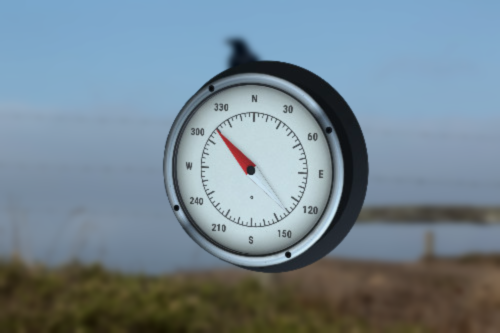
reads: {"value": 315, "unit": "°"}
